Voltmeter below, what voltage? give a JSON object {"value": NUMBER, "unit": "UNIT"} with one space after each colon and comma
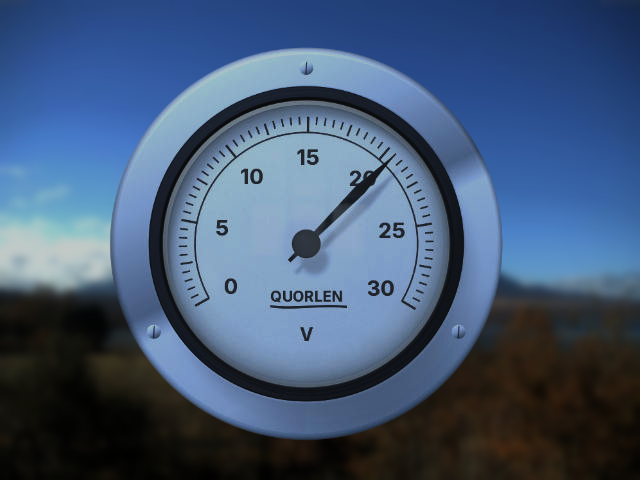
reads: {"value": 20.5, "unit": "V"}
